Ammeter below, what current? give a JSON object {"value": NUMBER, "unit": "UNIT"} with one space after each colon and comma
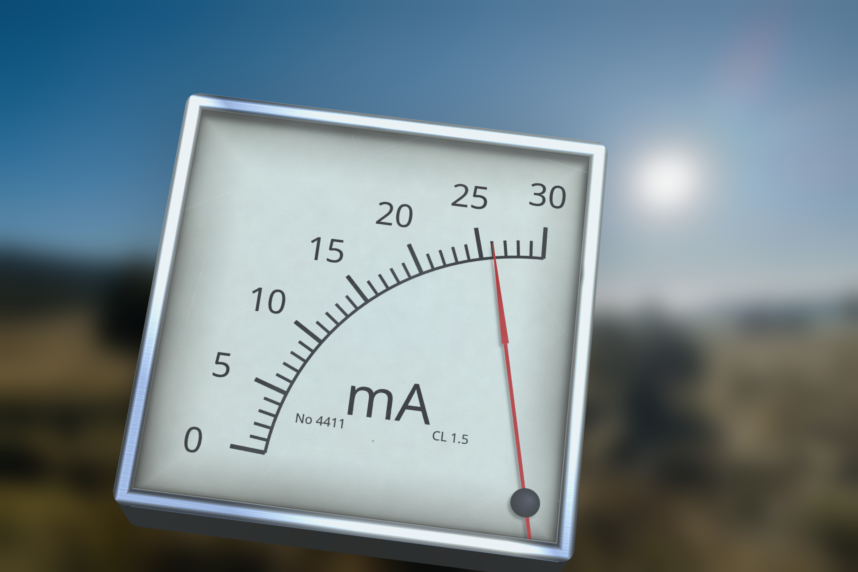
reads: {"value": 26, "unit": "mA"}
